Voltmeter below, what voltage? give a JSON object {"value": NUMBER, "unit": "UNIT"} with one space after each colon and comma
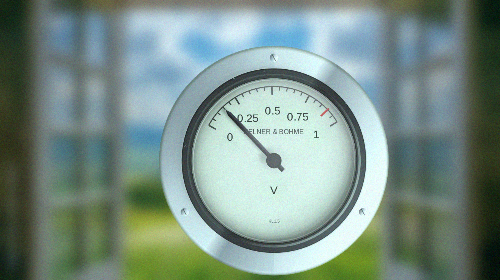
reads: {"value": 0.15, "unit": "V"}
